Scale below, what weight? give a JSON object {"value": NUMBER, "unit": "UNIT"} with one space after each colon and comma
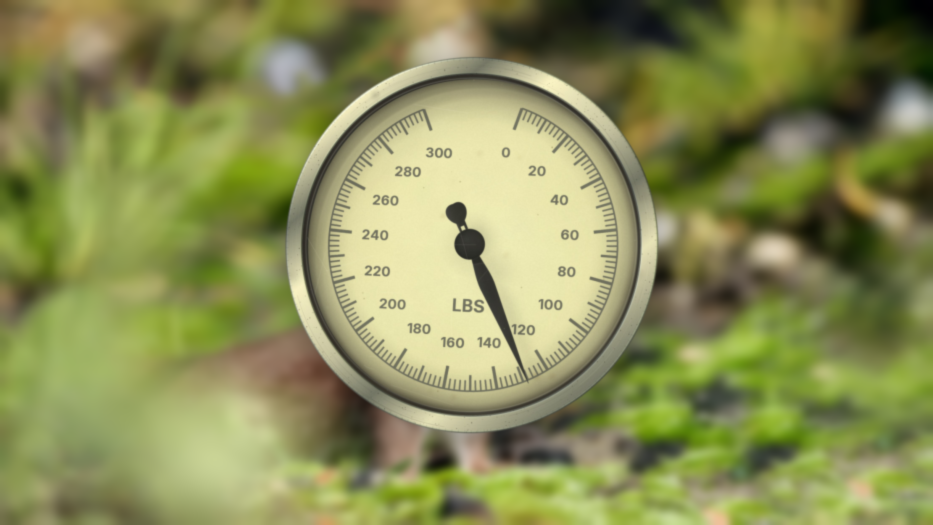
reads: {"value": 128, "unit": "lb"}
